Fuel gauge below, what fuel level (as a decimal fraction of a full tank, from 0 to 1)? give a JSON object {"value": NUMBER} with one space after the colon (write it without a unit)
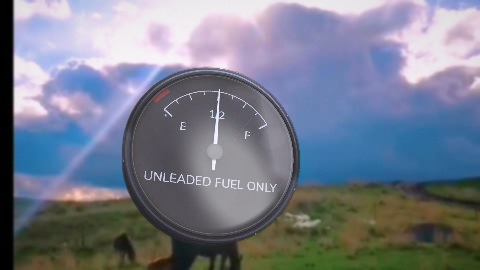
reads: {"value": 0.5}
